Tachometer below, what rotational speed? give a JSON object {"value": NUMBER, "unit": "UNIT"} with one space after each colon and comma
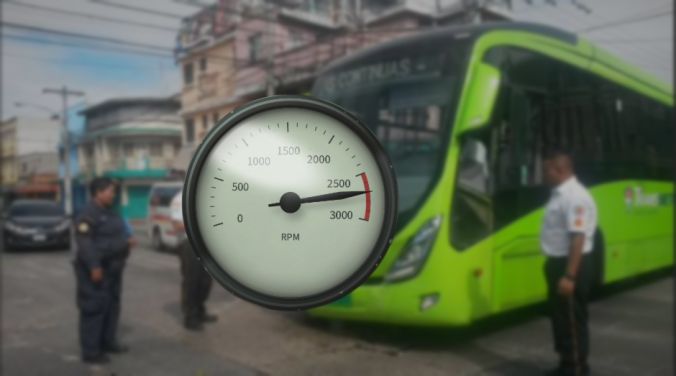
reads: {"value": 2700, "unit": "rpm"}
